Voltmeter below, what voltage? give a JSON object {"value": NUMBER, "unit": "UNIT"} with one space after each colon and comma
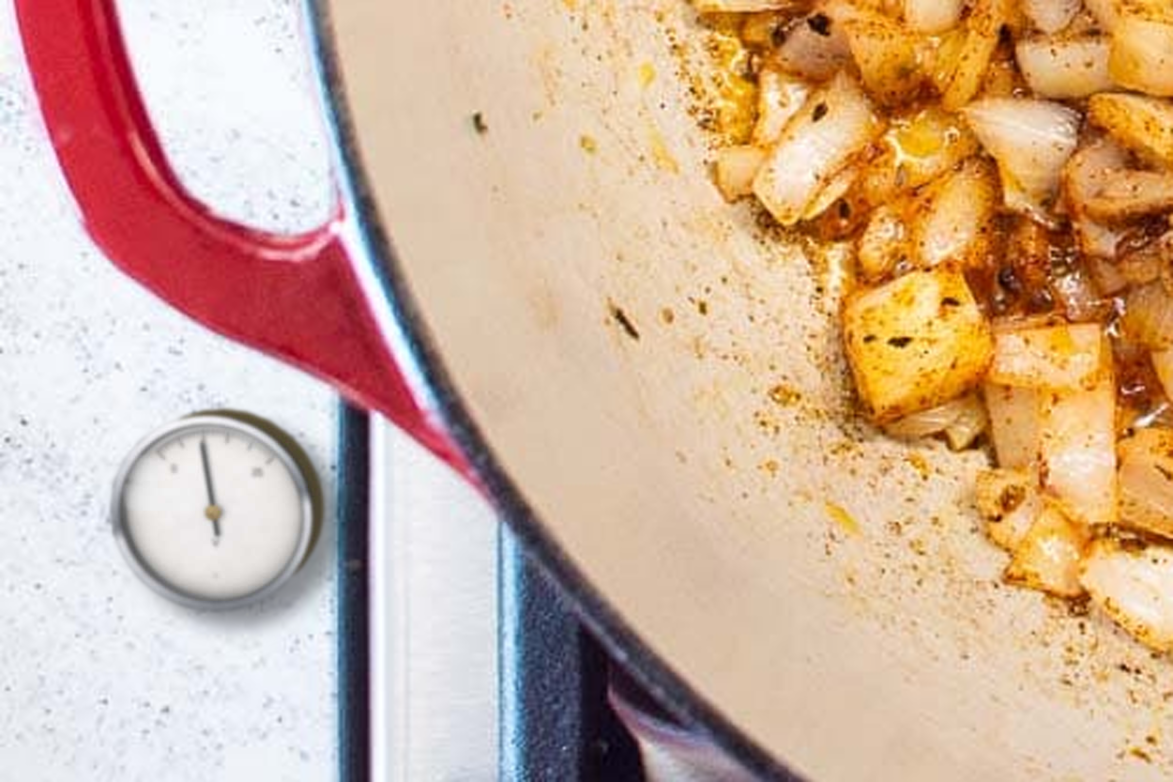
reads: {"value": 10, "unit": "V"}
